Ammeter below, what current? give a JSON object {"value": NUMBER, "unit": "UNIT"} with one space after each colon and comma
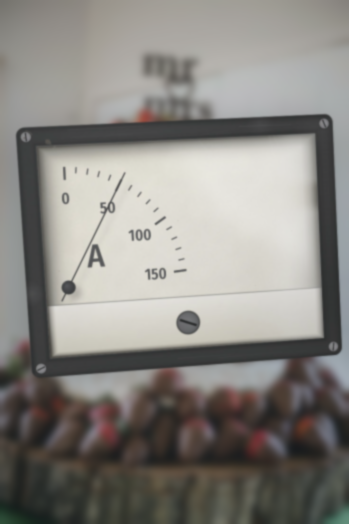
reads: {"value": 50, "unit": "A"}
